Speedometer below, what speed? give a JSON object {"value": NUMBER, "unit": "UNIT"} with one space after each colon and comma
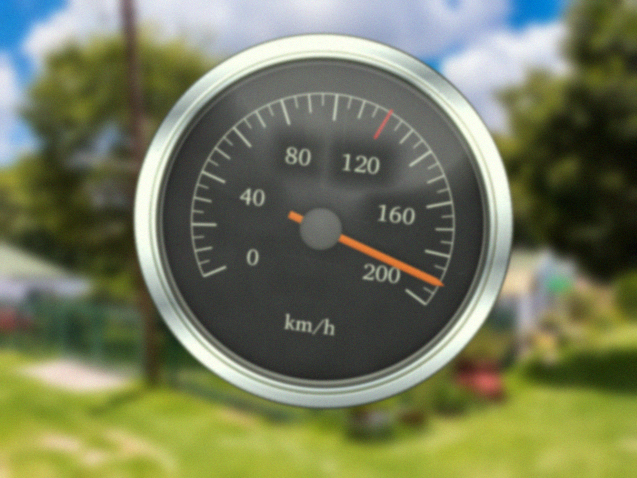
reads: {"value": 190, "unit": "km/h"}
